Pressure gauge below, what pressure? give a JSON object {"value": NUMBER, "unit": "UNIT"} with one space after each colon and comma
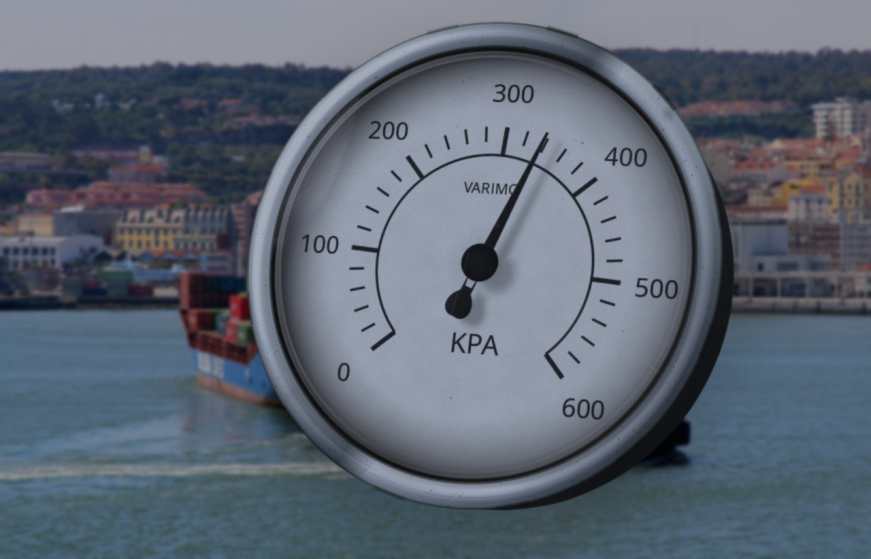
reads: {"value": 340, "unit": "kPa"}
